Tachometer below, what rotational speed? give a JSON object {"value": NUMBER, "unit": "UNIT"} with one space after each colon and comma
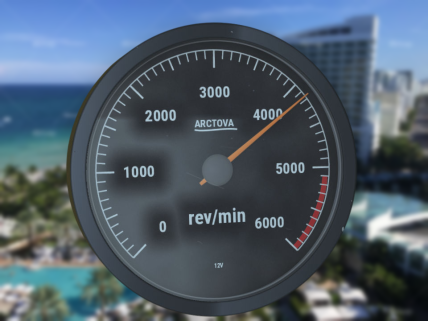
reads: {"value": 4150, "unit": "rpm"}
